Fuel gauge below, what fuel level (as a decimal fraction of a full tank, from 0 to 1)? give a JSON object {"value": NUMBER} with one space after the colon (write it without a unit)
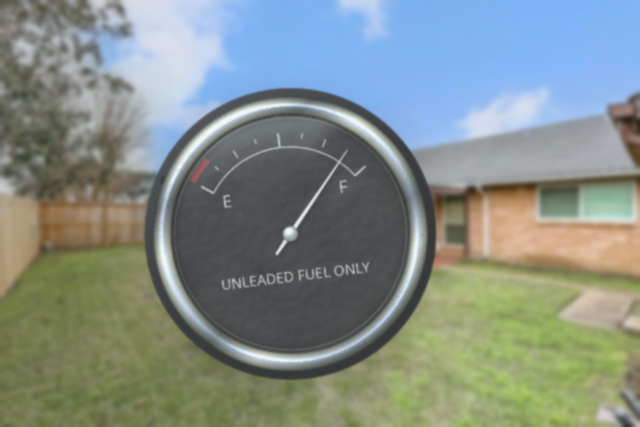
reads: {"value": 0.875}
